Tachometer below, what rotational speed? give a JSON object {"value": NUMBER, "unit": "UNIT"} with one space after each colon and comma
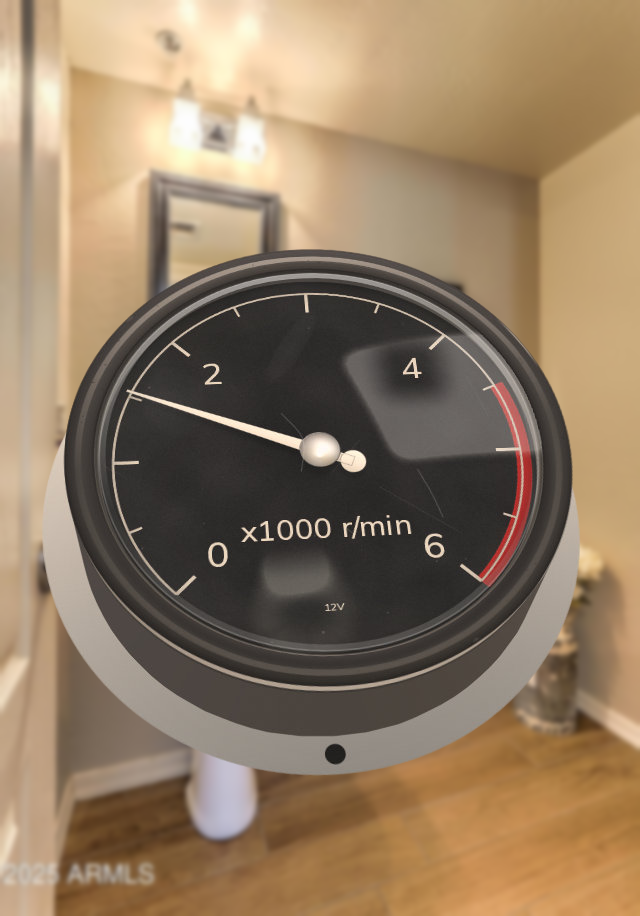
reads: {"value": 1500, "unit": "rpm"}
